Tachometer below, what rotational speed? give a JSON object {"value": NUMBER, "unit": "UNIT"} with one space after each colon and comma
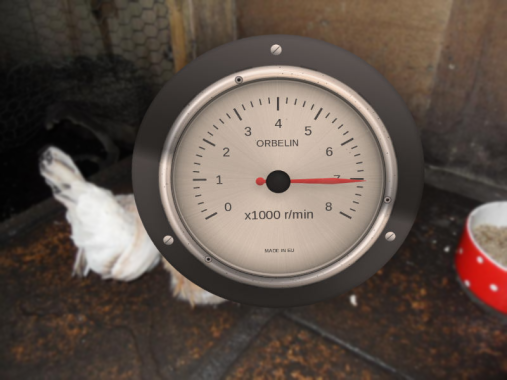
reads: {"value": 7000, "unit": "rpm"}
